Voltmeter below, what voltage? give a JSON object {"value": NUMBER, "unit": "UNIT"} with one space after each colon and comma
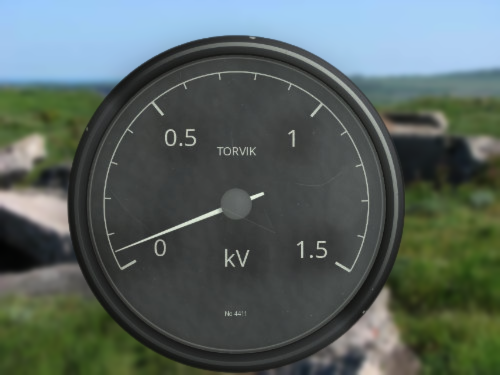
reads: {"value": 0.05, "unit": "kV"}
